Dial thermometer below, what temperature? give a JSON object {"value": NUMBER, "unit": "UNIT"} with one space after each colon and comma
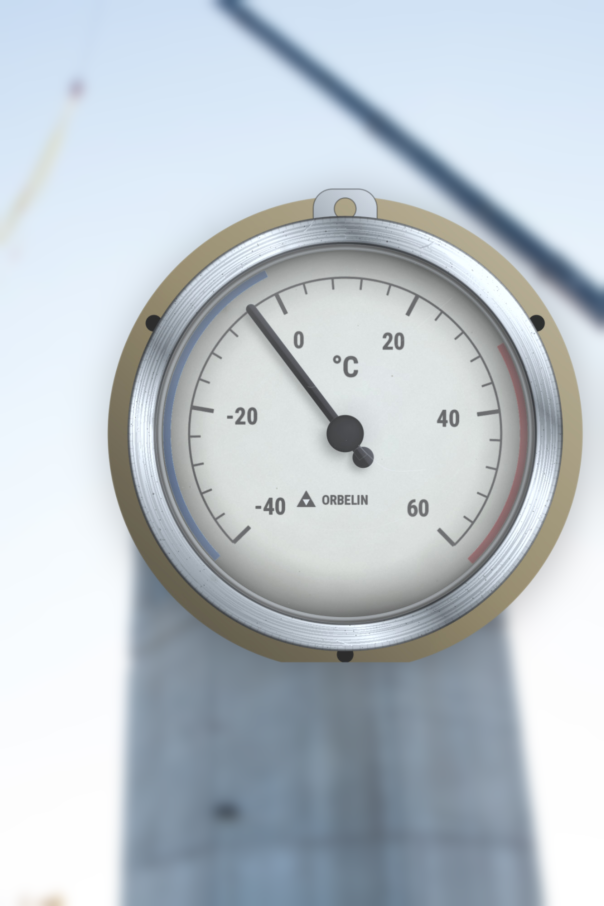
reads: {"value": -4, "unit": "°C"}
